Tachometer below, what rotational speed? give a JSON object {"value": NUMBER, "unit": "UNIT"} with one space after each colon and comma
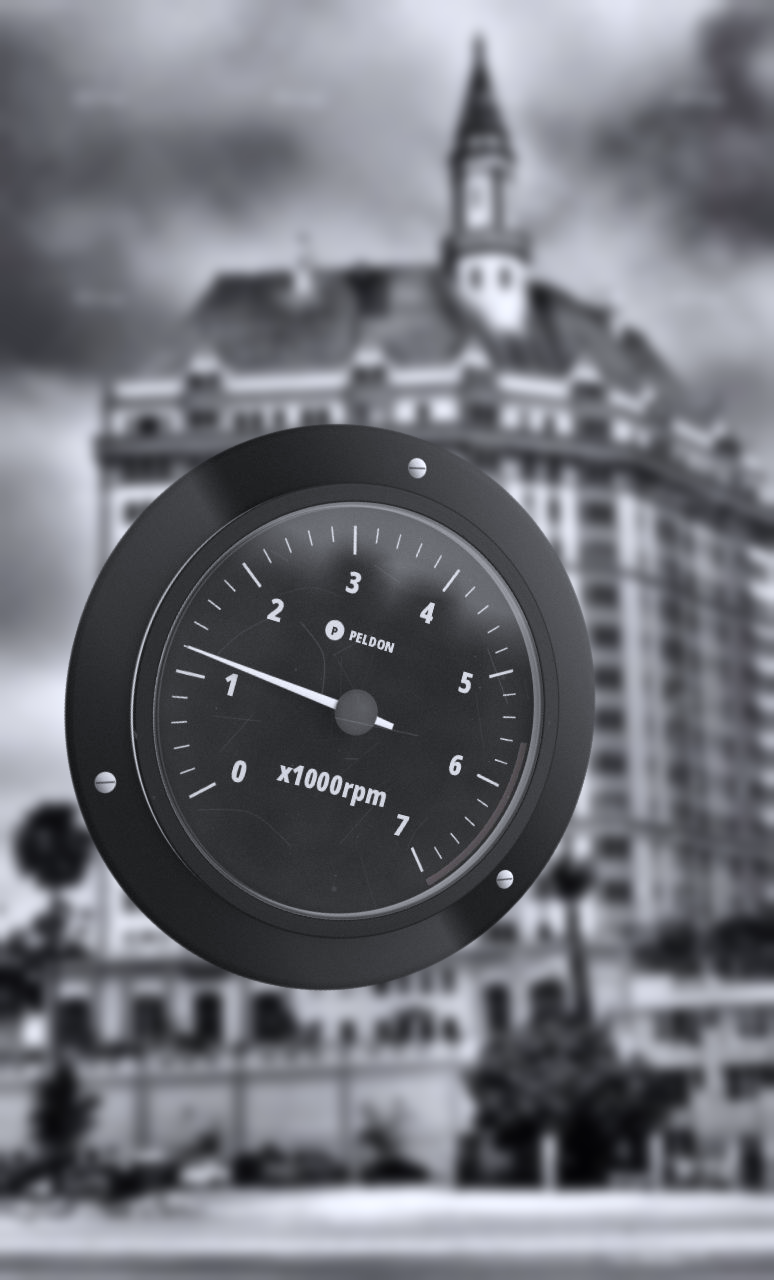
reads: {"value": 1200, "unit": "rpm"}
